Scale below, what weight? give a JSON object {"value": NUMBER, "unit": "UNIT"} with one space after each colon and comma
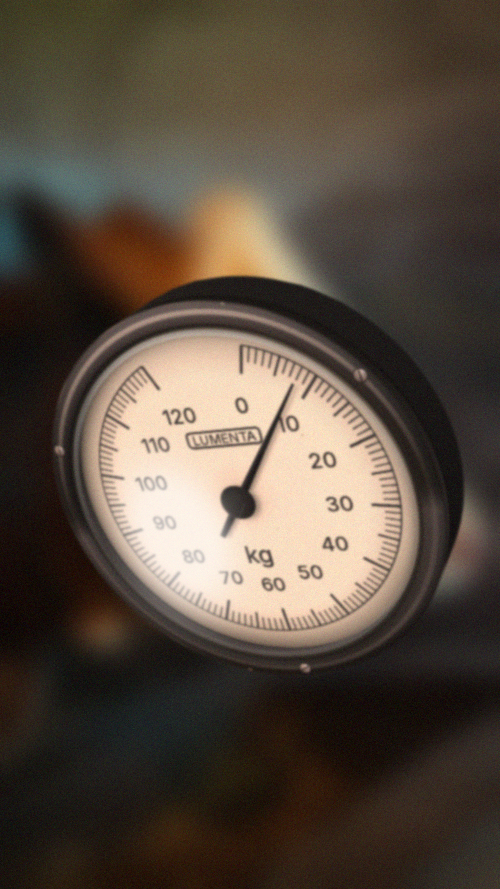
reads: {"value": 8, "unit": "kg"}
